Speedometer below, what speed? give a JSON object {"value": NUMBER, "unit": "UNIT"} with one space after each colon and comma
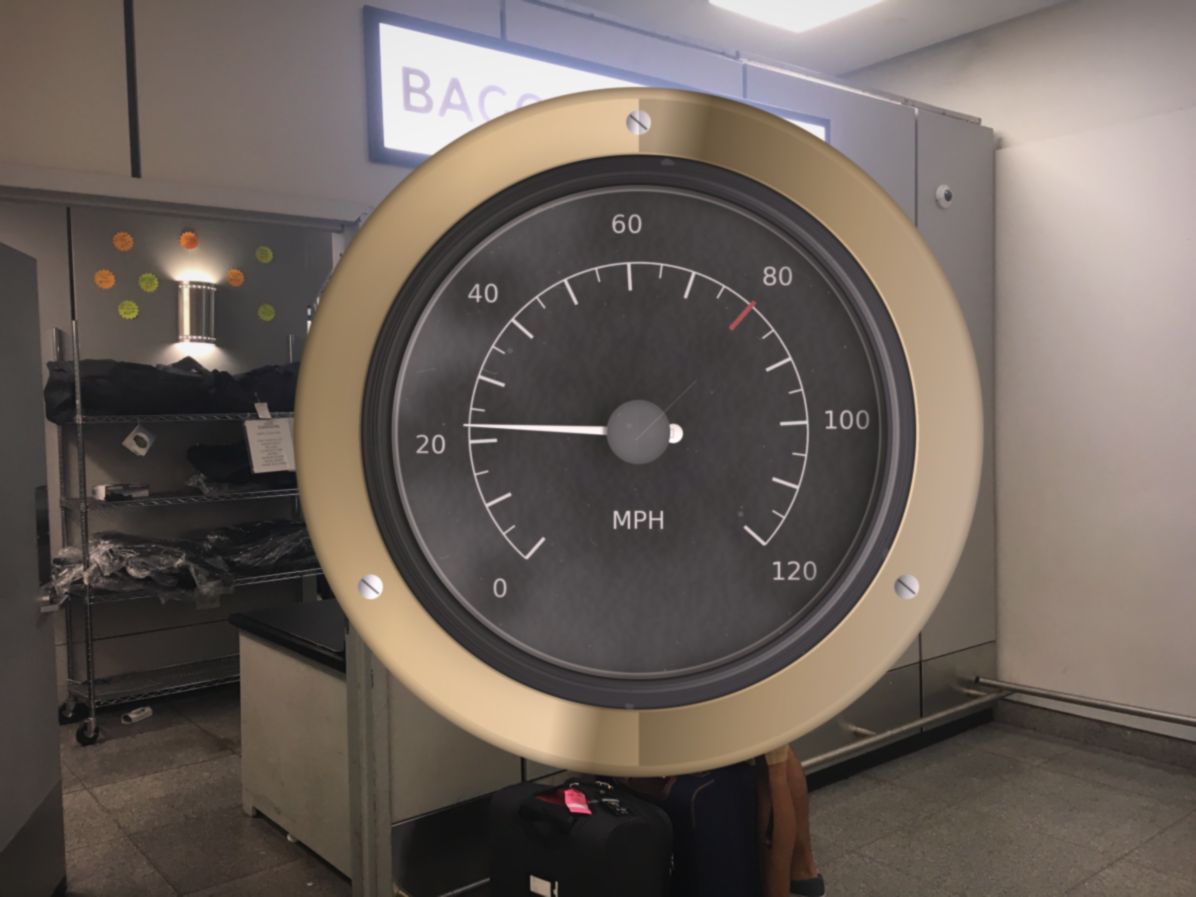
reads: {"value": 22.5, "unit": "mph"}
